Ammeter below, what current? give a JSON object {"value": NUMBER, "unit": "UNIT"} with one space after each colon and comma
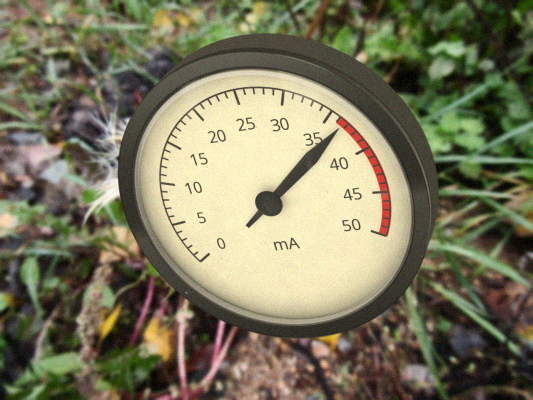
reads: {"value": 36.5, "unit": "mA"}
